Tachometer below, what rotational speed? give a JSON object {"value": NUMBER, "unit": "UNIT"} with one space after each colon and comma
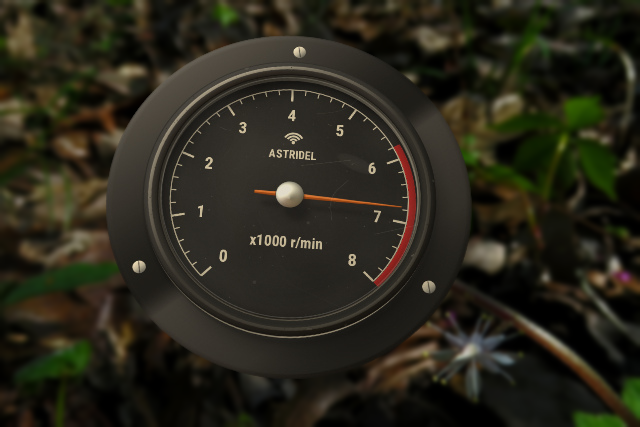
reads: {"value": 6800, "unit": "rpm"}
